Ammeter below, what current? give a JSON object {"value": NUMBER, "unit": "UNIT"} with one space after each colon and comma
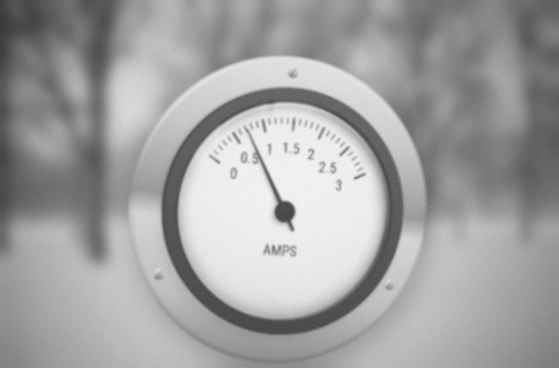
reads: {"value": 0.7, "unit": "A"}
